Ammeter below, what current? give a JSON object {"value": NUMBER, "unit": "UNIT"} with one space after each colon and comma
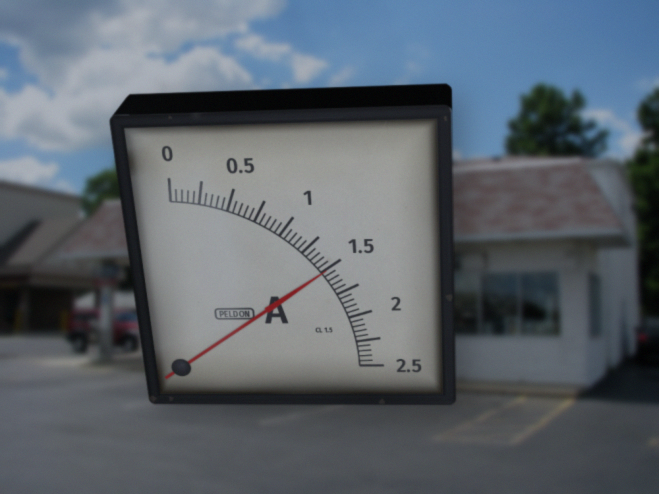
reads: {"value": 1.5, "unit": "A"}
